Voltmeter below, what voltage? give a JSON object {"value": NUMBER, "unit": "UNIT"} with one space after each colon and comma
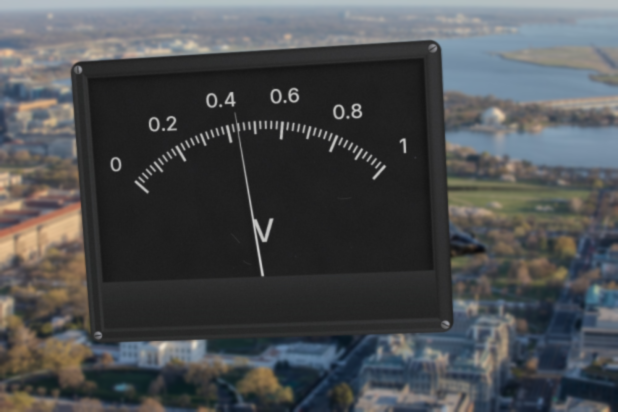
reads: {"value": 0.44, "unit": "V"}
